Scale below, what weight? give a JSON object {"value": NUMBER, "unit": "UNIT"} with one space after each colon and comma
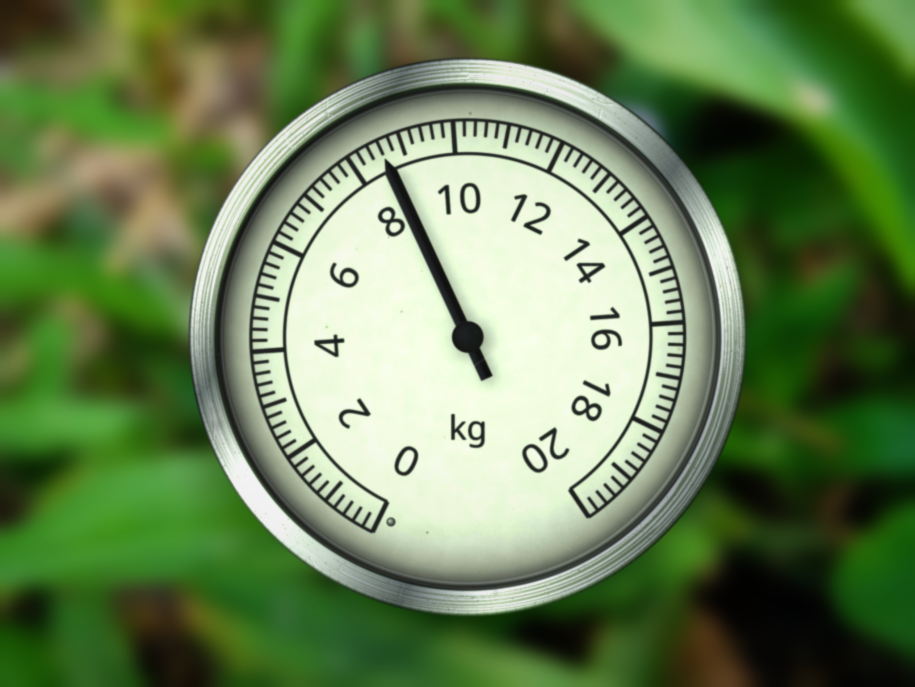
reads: {"value": 8.6, "unit": "kg"}
